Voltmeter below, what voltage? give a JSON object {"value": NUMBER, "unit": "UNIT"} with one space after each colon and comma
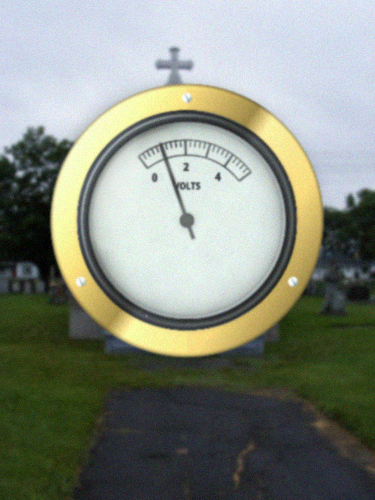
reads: {"value": 1, "unit": "V"}
